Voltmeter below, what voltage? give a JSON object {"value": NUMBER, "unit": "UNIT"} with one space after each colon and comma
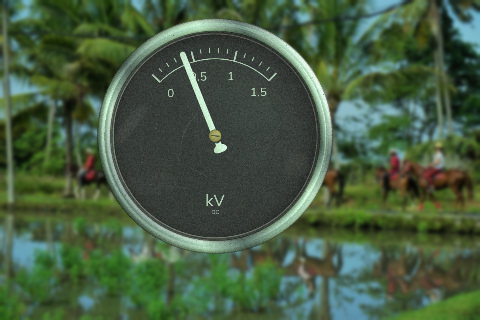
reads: {"value": 0.4, "unit": "kV"}
